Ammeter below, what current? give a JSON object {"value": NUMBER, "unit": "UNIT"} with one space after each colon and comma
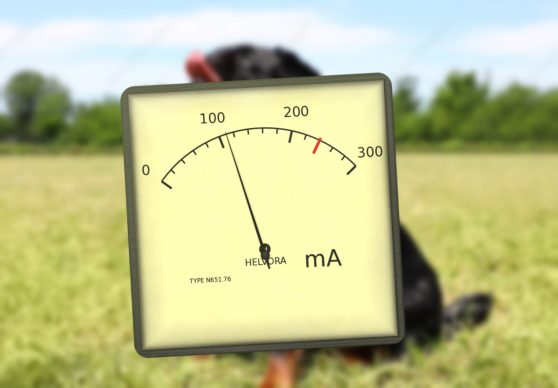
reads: {"value": 110, "unit": "mA"}
